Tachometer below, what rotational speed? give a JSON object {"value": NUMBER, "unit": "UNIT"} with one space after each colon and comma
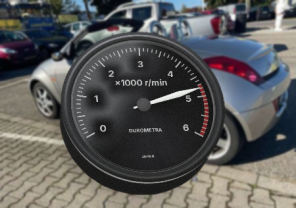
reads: {"value": 4800, "unit": "rpm"}
